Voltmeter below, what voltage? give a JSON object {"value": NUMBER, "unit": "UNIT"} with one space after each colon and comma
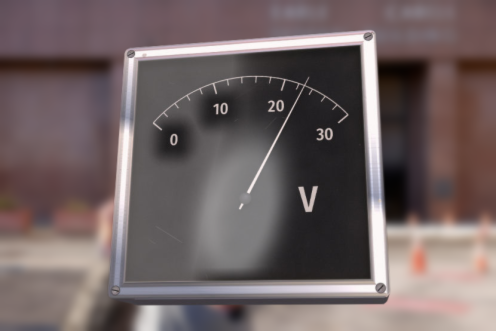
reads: {"value": 23, "unit": "V"}
